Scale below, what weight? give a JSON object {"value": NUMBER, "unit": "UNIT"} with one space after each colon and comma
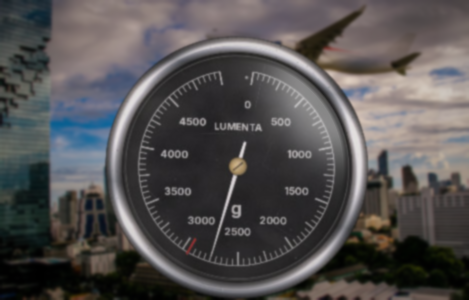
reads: {"value": 2750, "unit": "g"}
